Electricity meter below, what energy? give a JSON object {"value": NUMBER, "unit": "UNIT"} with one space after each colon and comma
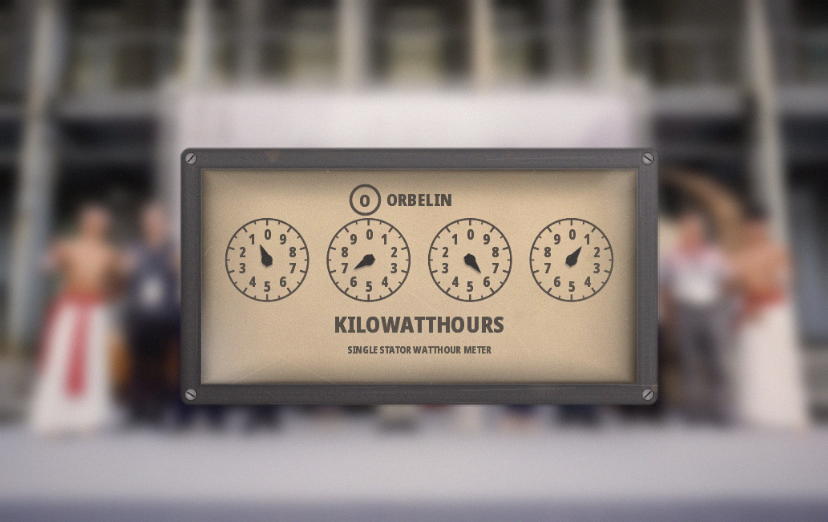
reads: {"value": 661, "unit": "kWh"}
